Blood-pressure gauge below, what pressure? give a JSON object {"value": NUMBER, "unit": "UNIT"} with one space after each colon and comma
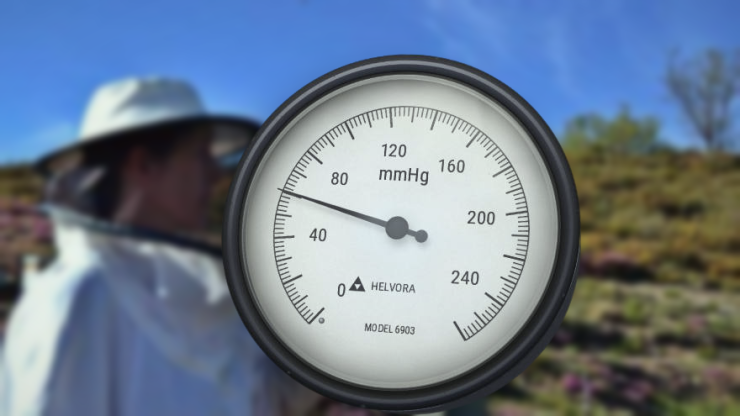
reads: {"value": 60, "unit": "mmHg"}
